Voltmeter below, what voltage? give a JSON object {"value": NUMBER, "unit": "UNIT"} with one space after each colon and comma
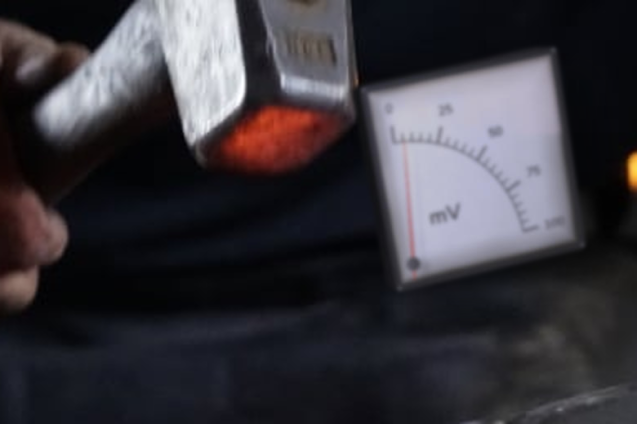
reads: {"value": 5, "unit": "mV"}
